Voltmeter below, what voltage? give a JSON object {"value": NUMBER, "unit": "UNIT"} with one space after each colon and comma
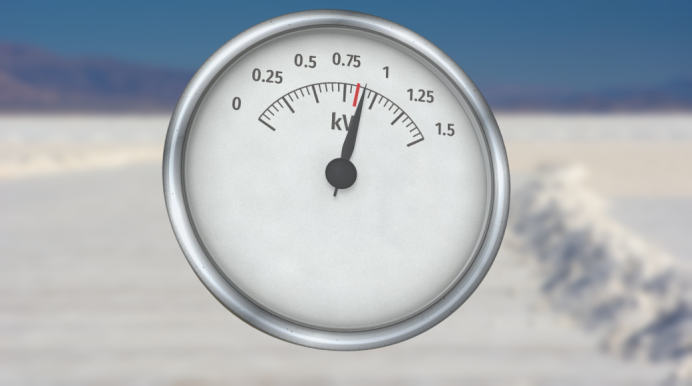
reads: {"value": 0.9, "unit": "kV"}
